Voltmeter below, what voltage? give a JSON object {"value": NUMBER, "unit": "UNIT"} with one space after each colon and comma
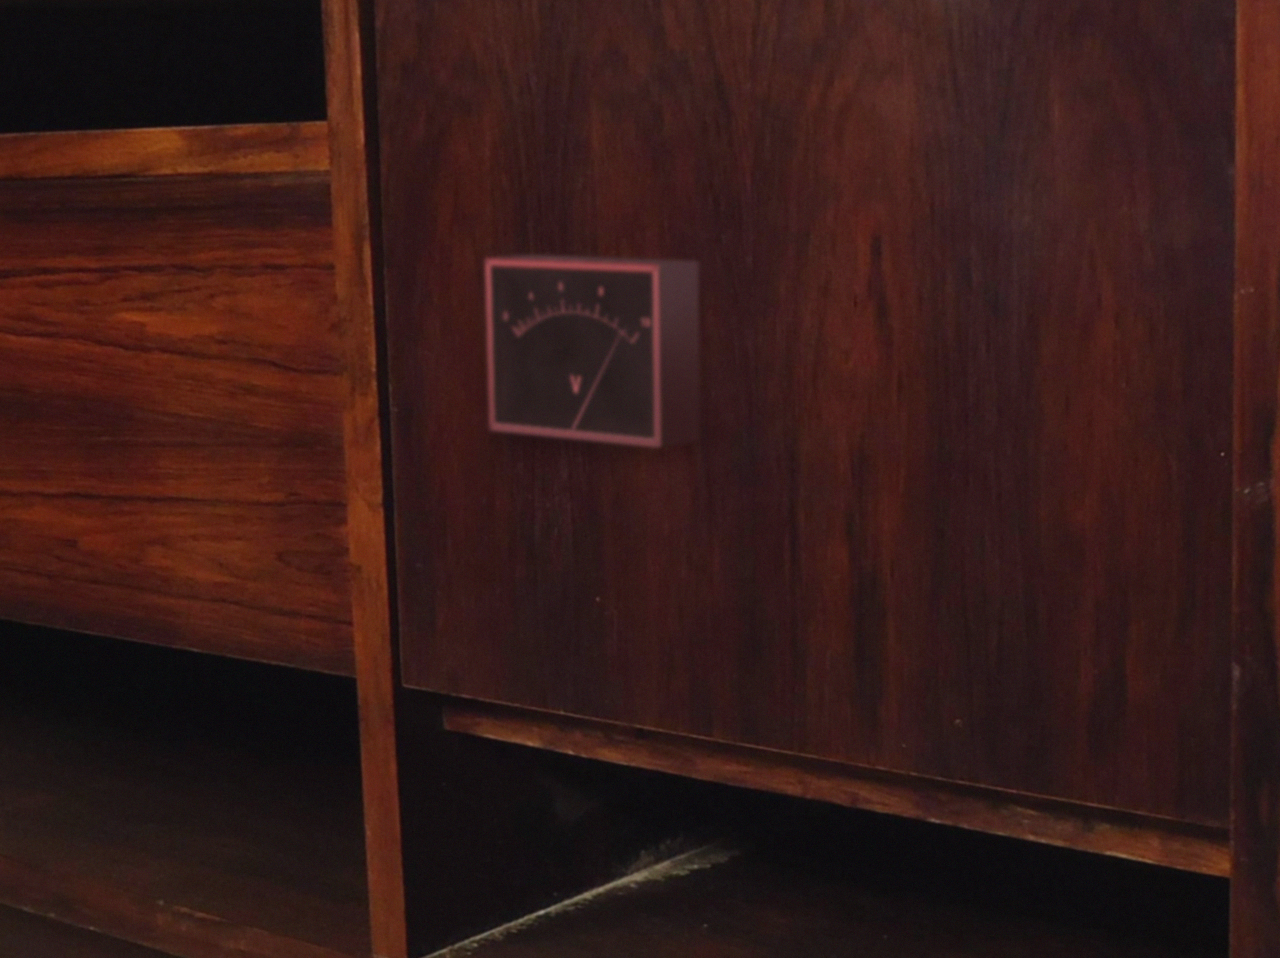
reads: {"value": 9.5, "unit": "V"}
